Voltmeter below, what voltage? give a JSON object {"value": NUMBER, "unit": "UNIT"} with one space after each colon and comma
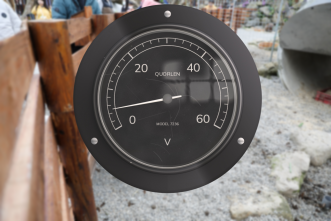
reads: {"value": 5, "unit": "V"}
